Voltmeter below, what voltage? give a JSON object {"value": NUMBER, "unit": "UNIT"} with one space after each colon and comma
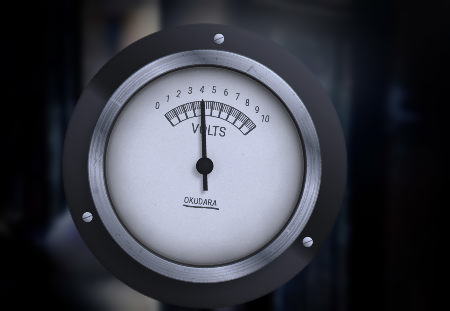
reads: {"value": 4, "unit": "V"}
